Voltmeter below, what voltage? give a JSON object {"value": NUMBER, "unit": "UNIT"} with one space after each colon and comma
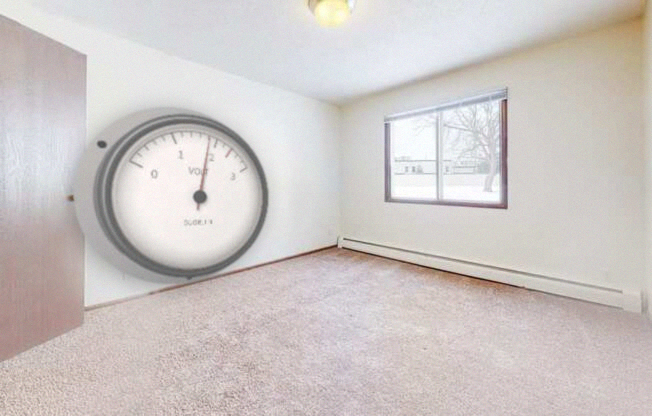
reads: {"value": 1.8, "unit": "V"}
